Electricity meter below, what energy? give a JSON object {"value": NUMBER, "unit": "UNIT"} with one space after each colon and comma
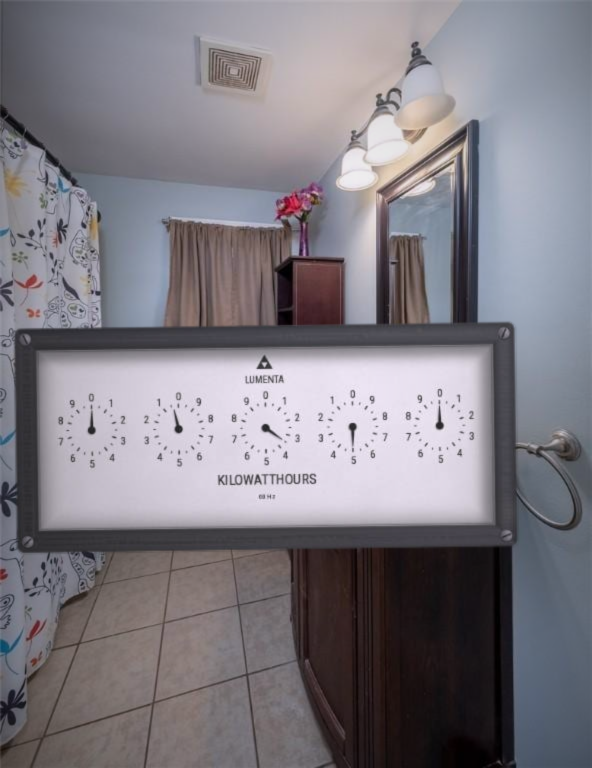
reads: {"value": 350, "unit": "kWh"}
